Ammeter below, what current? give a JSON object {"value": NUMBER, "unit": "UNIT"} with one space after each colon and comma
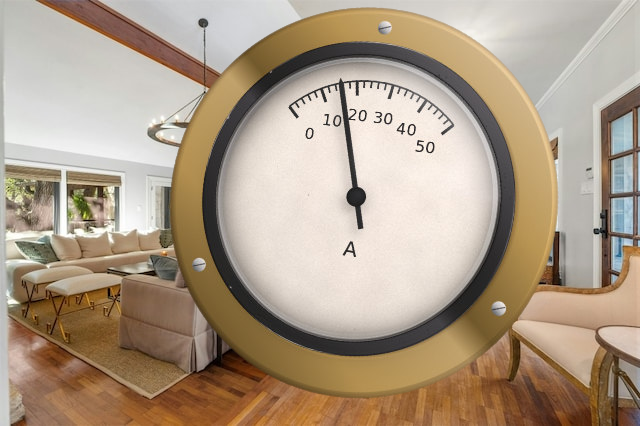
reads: {"value": 16, "unit": "A"}
